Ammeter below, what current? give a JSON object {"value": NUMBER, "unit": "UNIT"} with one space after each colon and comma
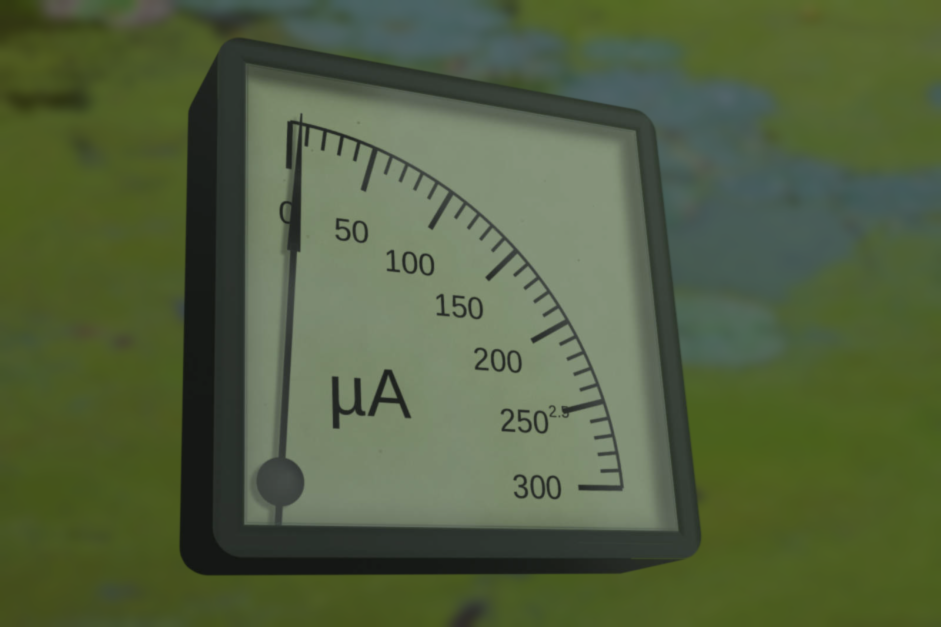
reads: {"value": 5, "unit": "µA"}
